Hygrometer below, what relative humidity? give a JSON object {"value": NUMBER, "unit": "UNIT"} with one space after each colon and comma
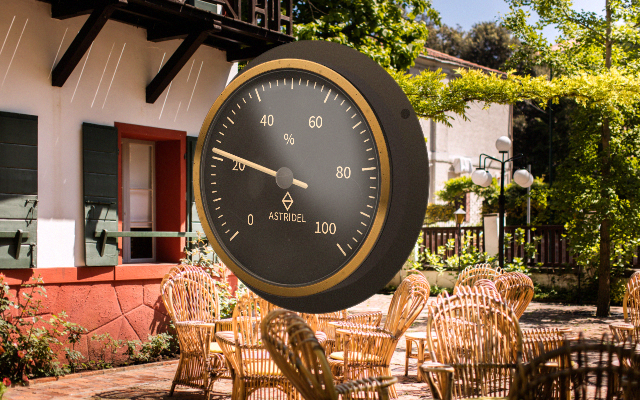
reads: {"value": 22, "unit": "%"}
